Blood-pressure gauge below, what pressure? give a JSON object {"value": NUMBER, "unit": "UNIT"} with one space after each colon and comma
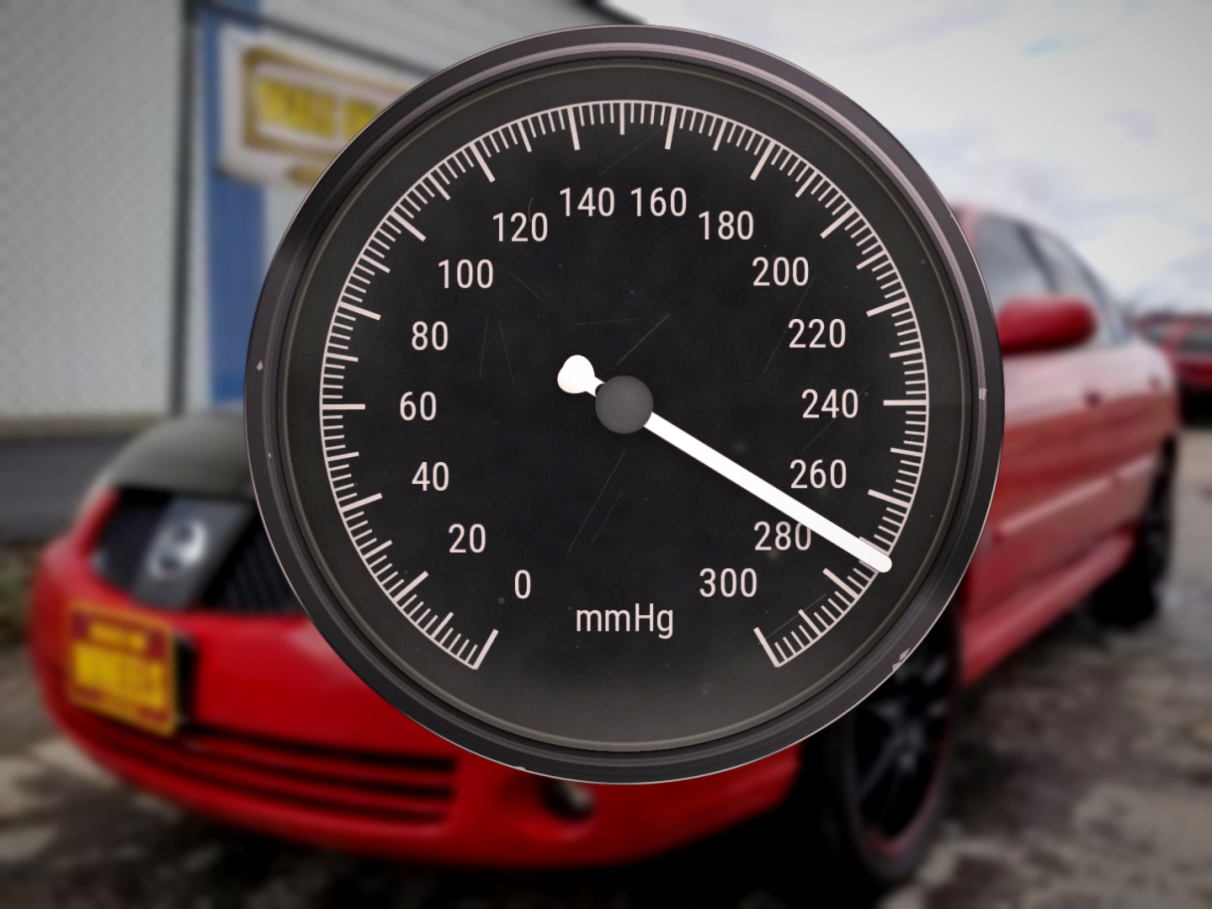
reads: {"value": 272, "unit": "mmHg"}
